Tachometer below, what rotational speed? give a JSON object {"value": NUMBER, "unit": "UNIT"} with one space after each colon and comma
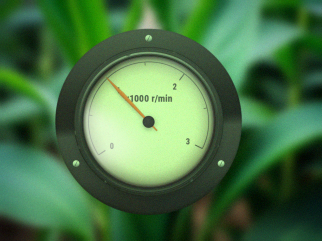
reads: {"value": 1000, "unit": "rpm"}
